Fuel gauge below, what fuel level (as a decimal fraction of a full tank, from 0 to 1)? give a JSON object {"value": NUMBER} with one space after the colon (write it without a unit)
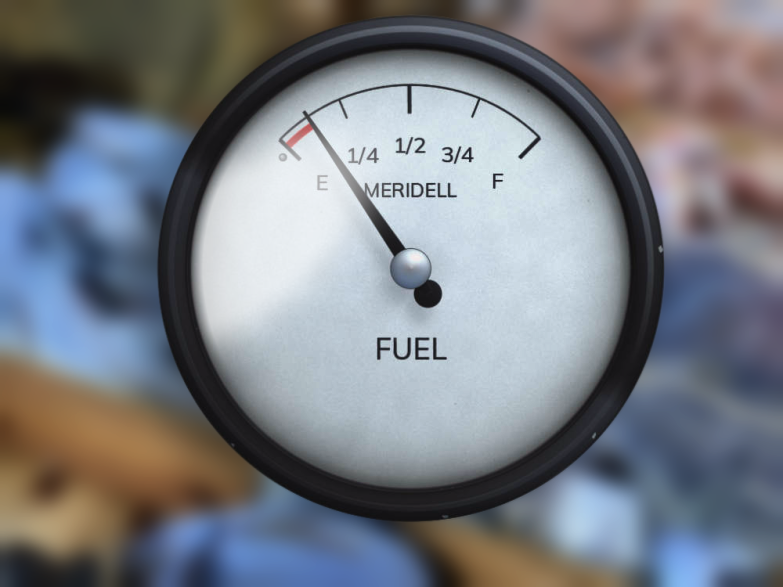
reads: {"value": 0.125}
